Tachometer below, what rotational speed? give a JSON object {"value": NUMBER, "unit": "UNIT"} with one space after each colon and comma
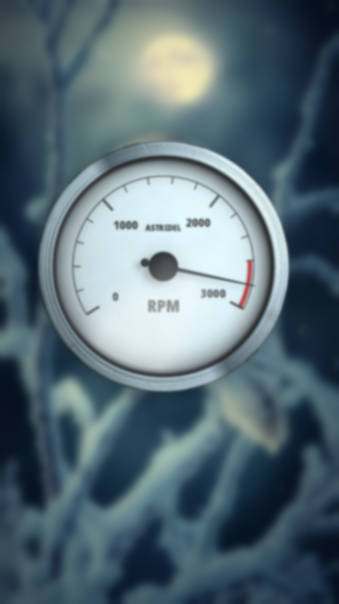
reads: {"value": 2800, "unit": "rpm"}
